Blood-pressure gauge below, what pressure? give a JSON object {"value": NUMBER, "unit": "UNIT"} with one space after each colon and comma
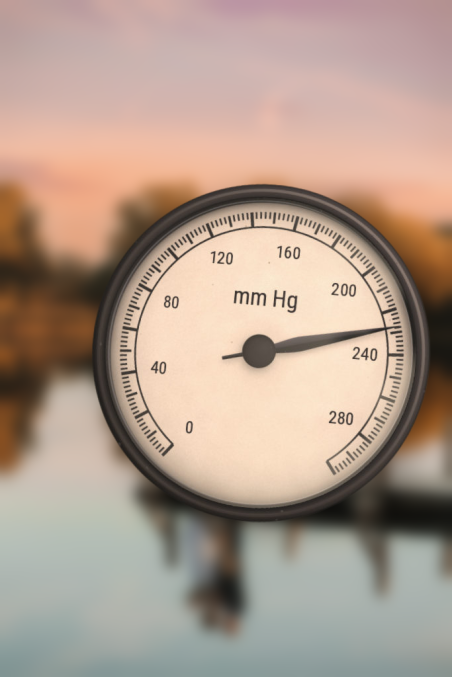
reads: {"value": 228, "unit": "mmHg"}
